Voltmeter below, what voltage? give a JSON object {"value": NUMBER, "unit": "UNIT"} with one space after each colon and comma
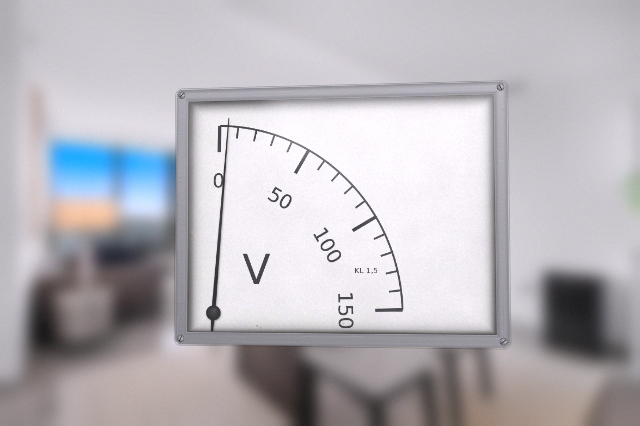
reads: {"value": 5, "unit": "V"}
